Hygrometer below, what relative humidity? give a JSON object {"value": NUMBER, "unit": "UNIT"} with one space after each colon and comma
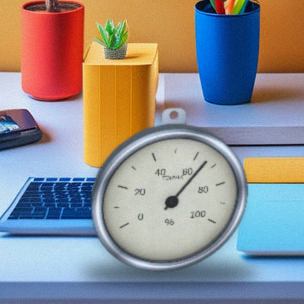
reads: {"value": 65, "unit": "%"}
